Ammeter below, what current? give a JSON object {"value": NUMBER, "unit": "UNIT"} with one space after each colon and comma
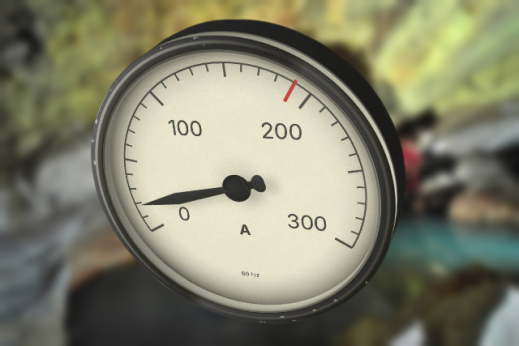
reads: {"value": 20, "unit": "A"}
